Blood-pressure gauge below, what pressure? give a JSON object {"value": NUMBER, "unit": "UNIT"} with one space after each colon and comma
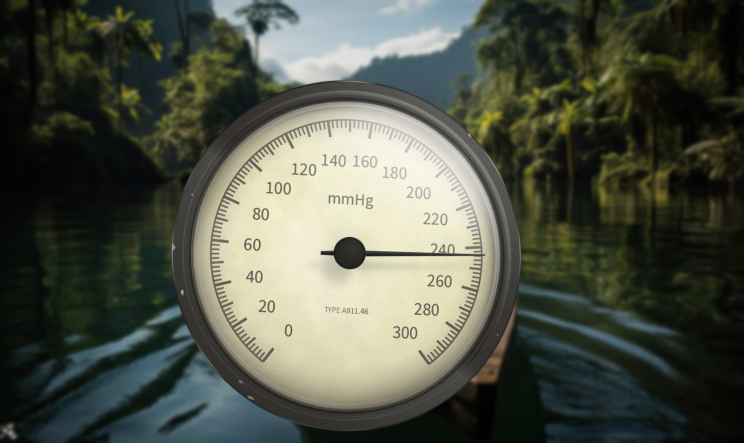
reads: {"value": 244, "unit": "mmHg"}
